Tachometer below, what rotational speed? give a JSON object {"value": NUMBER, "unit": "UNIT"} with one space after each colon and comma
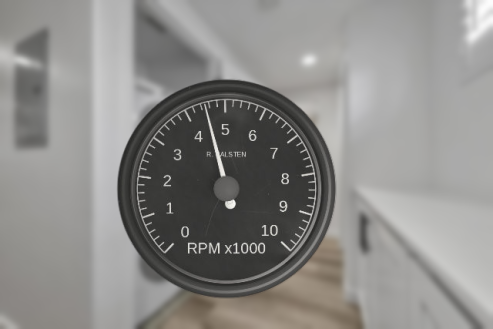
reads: {"value": 4500, "unit": "rpm"}
